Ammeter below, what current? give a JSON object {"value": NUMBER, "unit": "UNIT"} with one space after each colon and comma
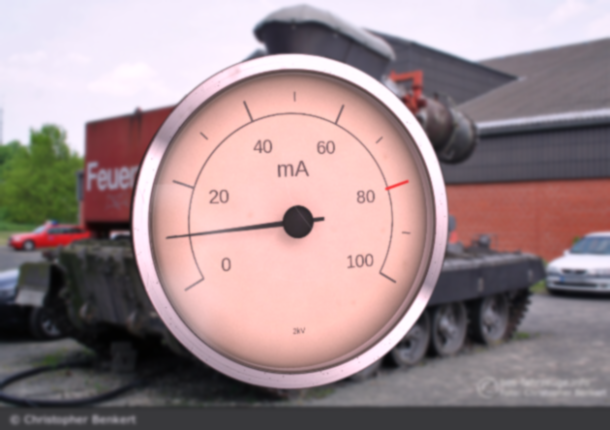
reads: {"value": 10, "unit": "mA"}
